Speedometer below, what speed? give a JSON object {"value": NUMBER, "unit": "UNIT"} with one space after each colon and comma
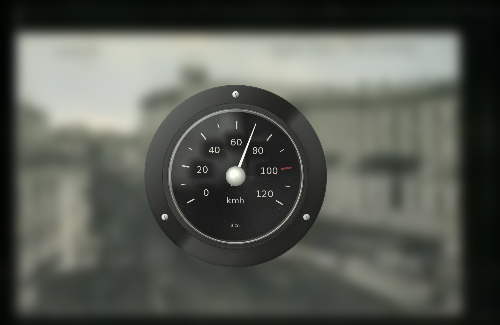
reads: {"value": 70, "unit": "km/h"}
